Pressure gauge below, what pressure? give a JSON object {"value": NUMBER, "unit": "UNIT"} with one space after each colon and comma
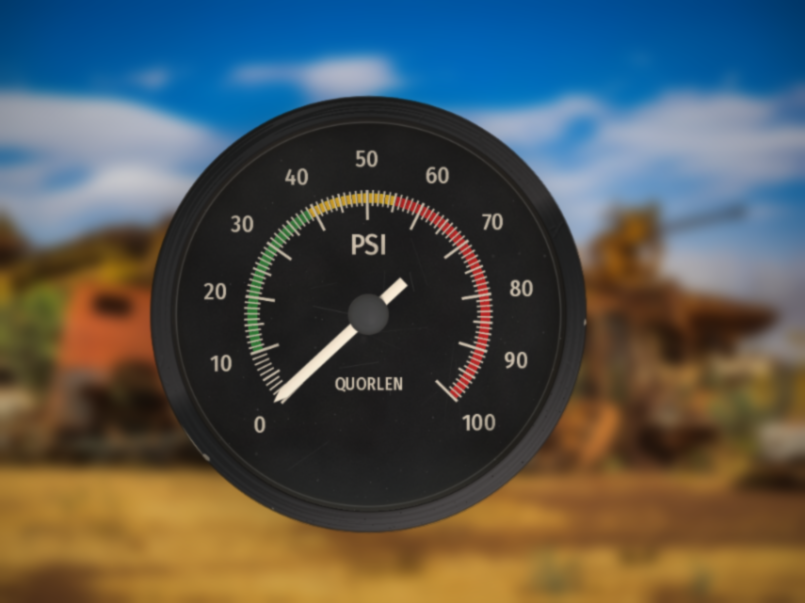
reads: {"value": 1, "unit": "psi"}
